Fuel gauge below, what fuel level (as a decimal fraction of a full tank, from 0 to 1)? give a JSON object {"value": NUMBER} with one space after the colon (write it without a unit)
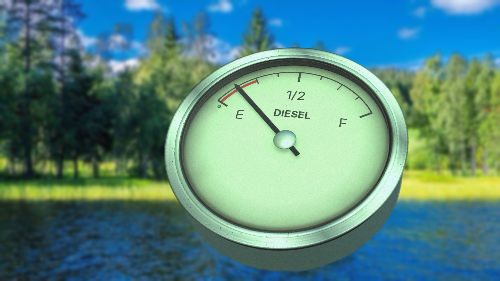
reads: {"value": 0.125}
